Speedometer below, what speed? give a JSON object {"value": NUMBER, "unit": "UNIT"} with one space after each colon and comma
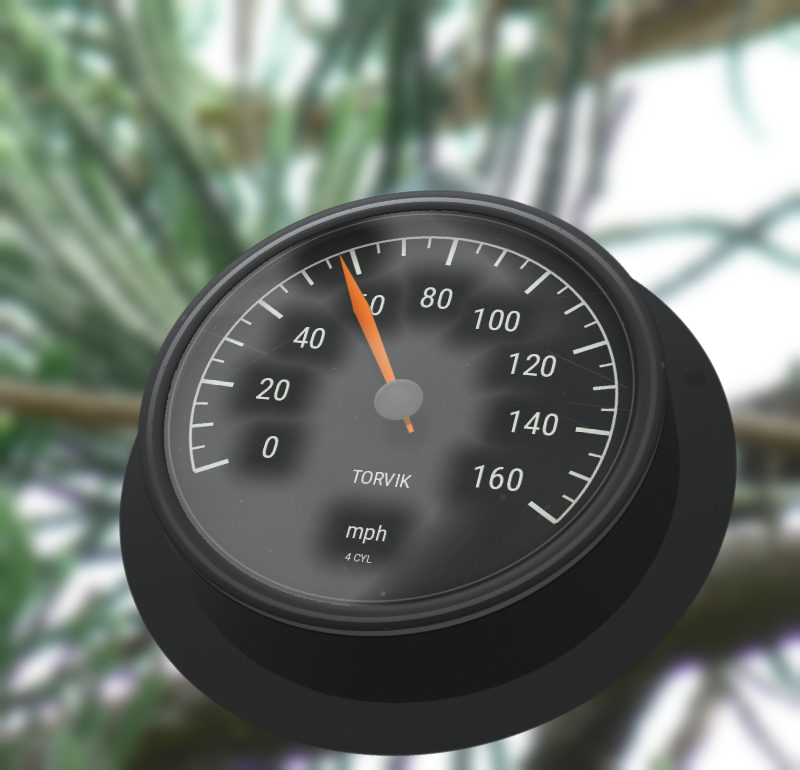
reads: {"value": 57.5, "unit": "mph"}
